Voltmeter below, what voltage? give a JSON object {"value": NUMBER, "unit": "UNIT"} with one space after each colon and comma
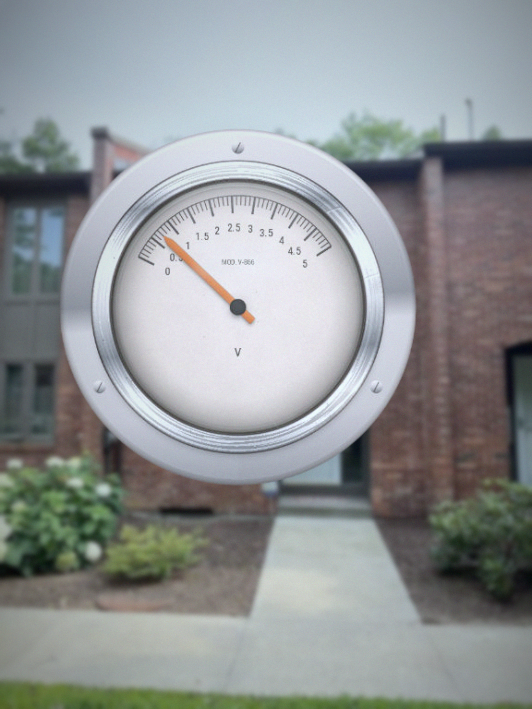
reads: {"value": 0.7, "unit": "V"}
